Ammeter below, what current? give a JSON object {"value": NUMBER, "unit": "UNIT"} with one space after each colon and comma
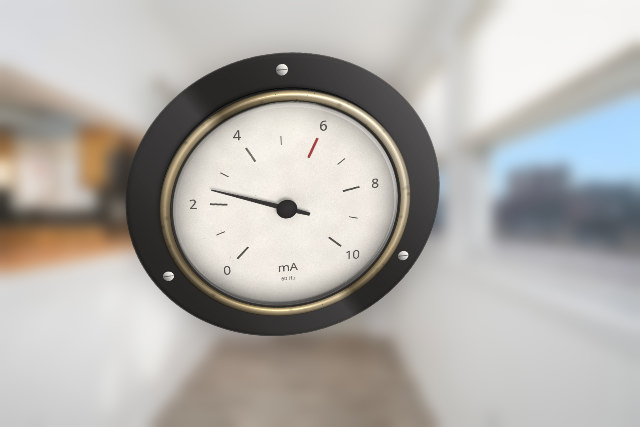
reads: {"value": 2.5, "unit": "mA"}
